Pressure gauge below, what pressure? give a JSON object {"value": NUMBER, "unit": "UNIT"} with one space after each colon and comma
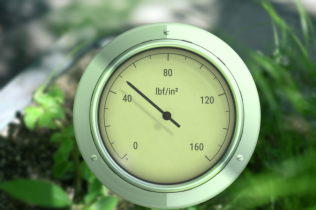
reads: {"value": 50, "unit": "psi"}
